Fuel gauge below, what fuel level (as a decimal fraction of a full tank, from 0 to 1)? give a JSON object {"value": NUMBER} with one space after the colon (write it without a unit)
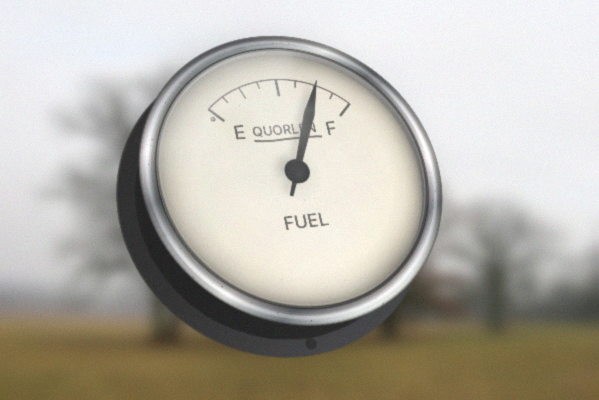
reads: {"value": 0.75}
